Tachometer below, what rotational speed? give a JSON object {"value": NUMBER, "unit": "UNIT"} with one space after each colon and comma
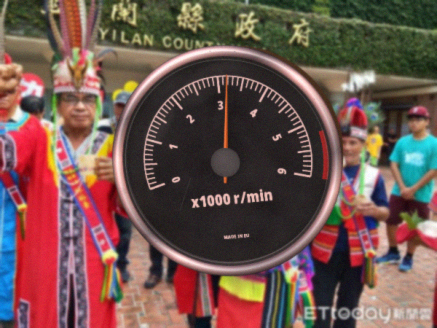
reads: {"value": 3200, "unit": "rpm"}
